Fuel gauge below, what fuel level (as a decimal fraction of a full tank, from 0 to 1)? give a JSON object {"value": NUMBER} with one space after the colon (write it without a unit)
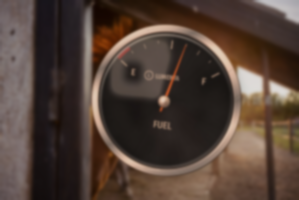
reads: {"value": 0.625}
